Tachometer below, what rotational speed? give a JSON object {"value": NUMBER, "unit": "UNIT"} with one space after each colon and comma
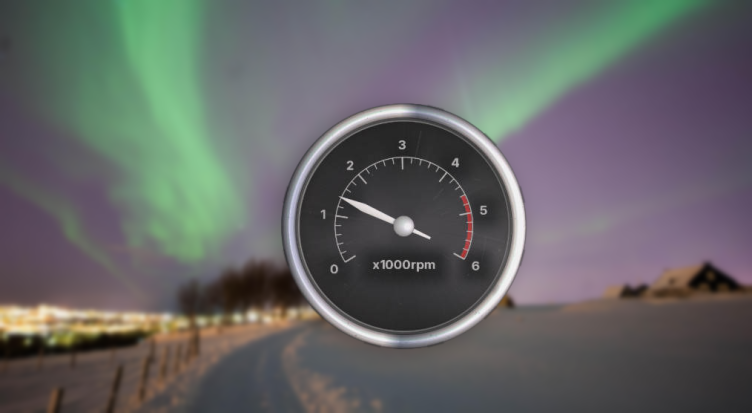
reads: {"value": 1400, "unit": "rpm"}
